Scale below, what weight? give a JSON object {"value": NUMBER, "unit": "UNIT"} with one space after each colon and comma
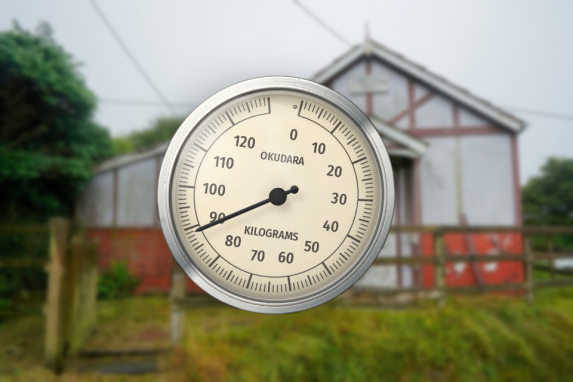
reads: {"value": 89, "unit": "kg"}
